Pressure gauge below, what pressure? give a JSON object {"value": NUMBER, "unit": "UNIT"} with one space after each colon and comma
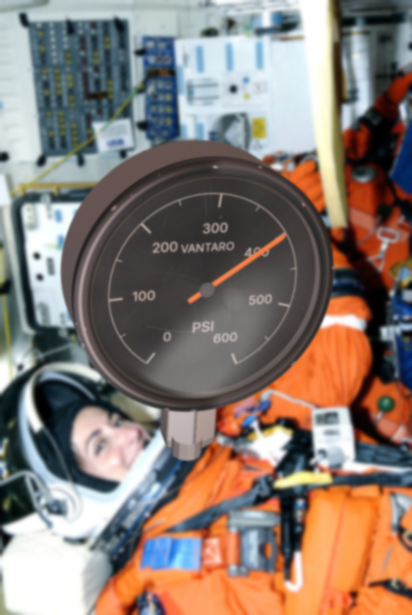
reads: {"value": 400, "unit": "psi"}
